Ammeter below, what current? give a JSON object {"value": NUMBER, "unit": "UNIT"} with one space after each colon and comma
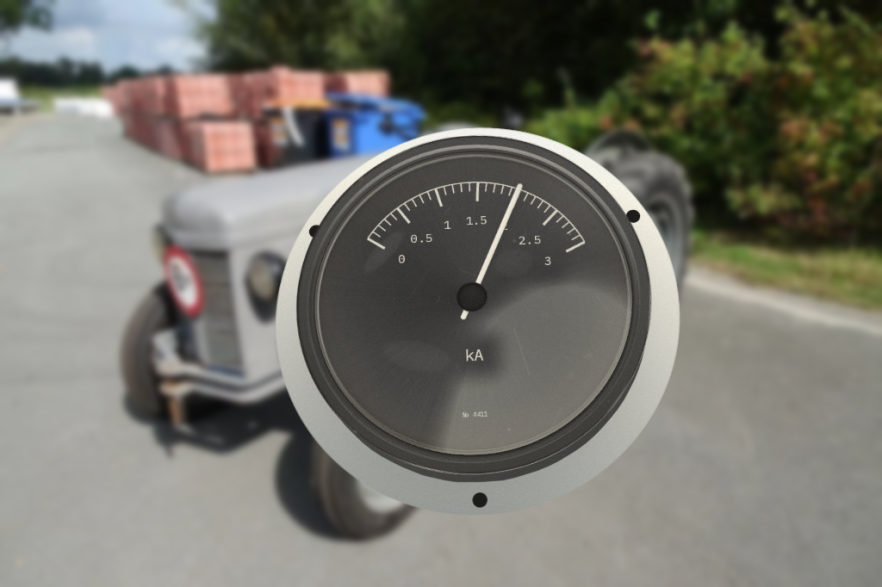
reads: {"value": 2, "unit": "kA"}
